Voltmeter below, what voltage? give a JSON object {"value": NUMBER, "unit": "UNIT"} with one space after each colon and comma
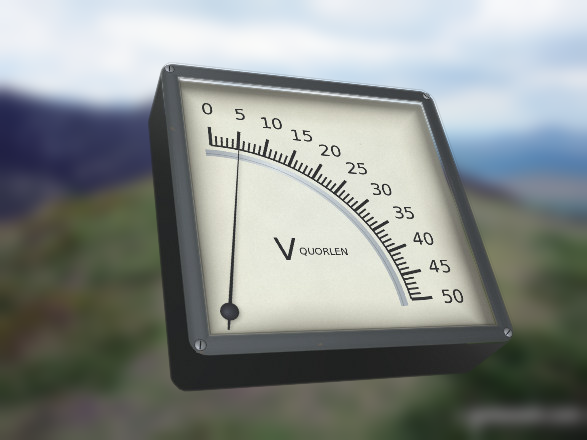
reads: {"value": 5, "unit": "V"}
